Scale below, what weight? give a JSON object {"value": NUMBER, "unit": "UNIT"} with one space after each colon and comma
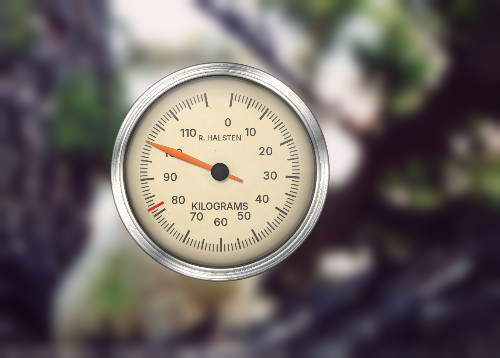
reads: {"value": 100, "unit": "kg"}
